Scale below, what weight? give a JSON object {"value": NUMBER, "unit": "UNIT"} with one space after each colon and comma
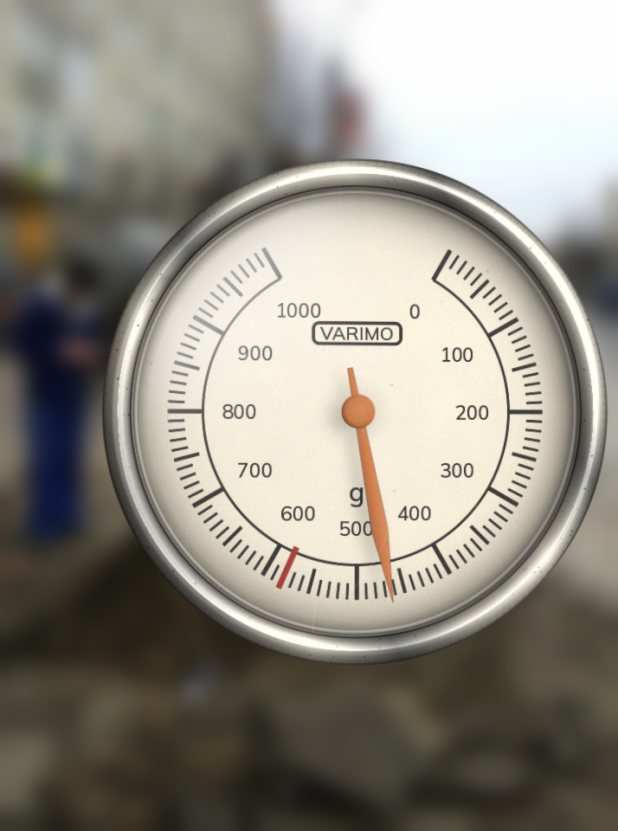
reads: {"value": 465, "unit": "g"}
